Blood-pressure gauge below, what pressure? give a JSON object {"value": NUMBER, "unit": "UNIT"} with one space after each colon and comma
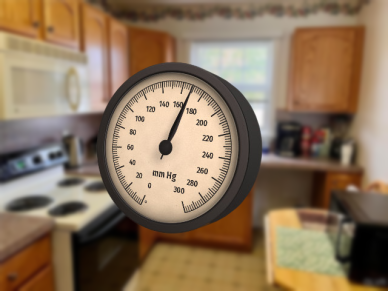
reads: {"value": 170, "unit": "mmHg"}
